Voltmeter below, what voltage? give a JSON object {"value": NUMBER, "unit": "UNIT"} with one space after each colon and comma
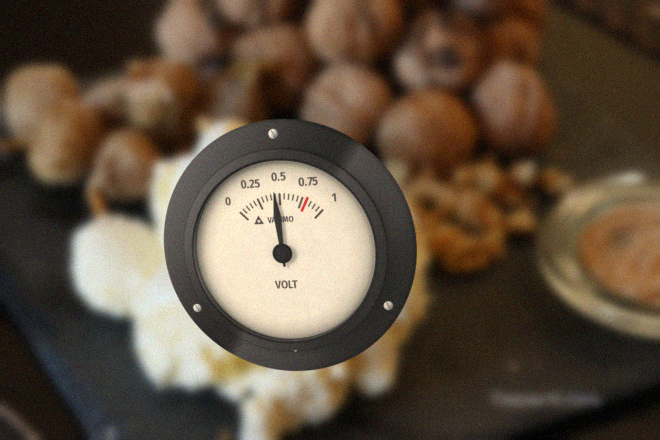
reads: {"value": 0.45, "unit": "V"}
